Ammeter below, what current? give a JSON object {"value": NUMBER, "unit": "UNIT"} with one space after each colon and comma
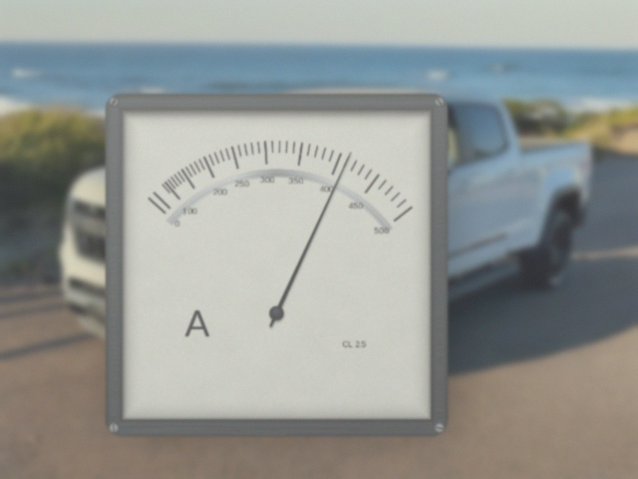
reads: {"value": 410, "unit": "A"}
